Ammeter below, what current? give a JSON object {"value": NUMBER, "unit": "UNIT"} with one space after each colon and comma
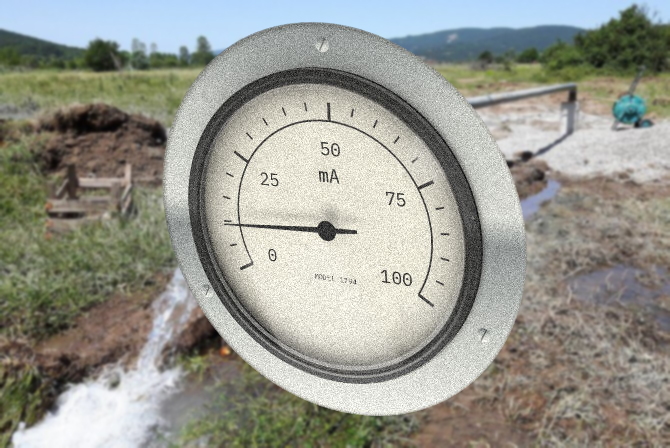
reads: {"value": 10, "unit": "mA"}
